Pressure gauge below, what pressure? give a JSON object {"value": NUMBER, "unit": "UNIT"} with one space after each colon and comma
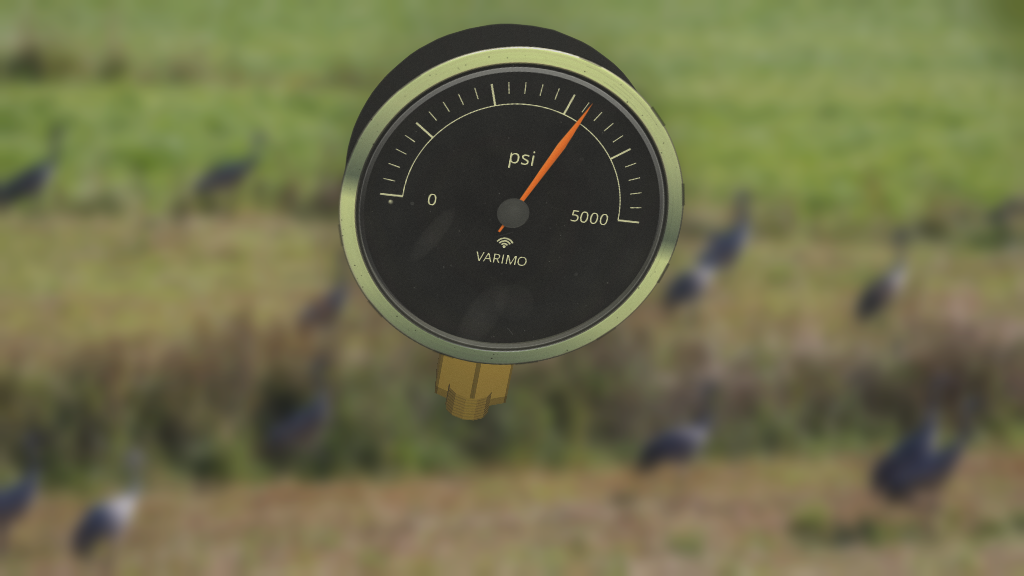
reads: {"value": 3200, "unit": "psi"}
